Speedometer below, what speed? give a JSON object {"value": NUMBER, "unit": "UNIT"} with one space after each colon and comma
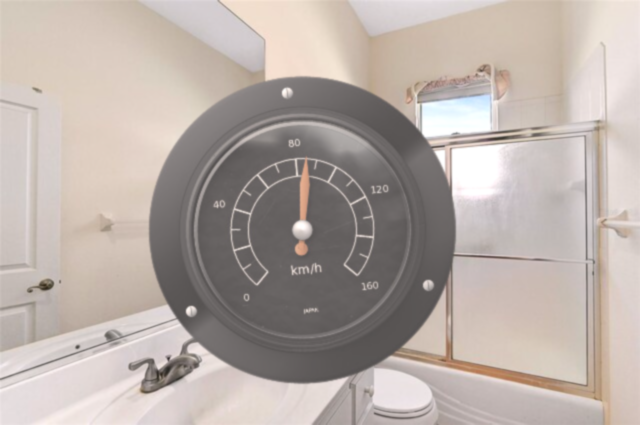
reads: {"value": 85, "unit": "km/h"}
